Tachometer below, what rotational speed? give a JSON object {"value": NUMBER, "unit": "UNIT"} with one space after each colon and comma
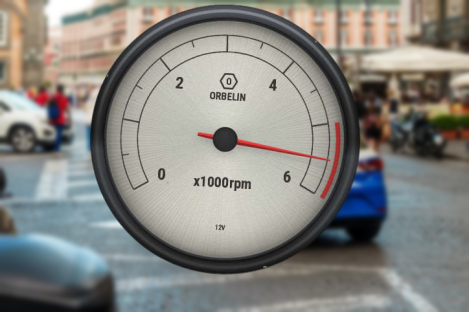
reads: {"value": 5500, "unit": "rpm"}
